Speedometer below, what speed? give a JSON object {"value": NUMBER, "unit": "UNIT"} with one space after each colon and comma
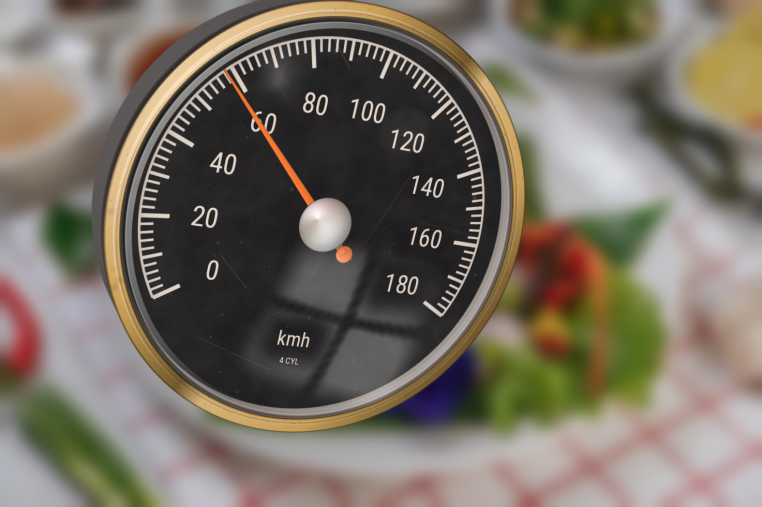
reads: {"value": 58, "unit": "km/h"}
